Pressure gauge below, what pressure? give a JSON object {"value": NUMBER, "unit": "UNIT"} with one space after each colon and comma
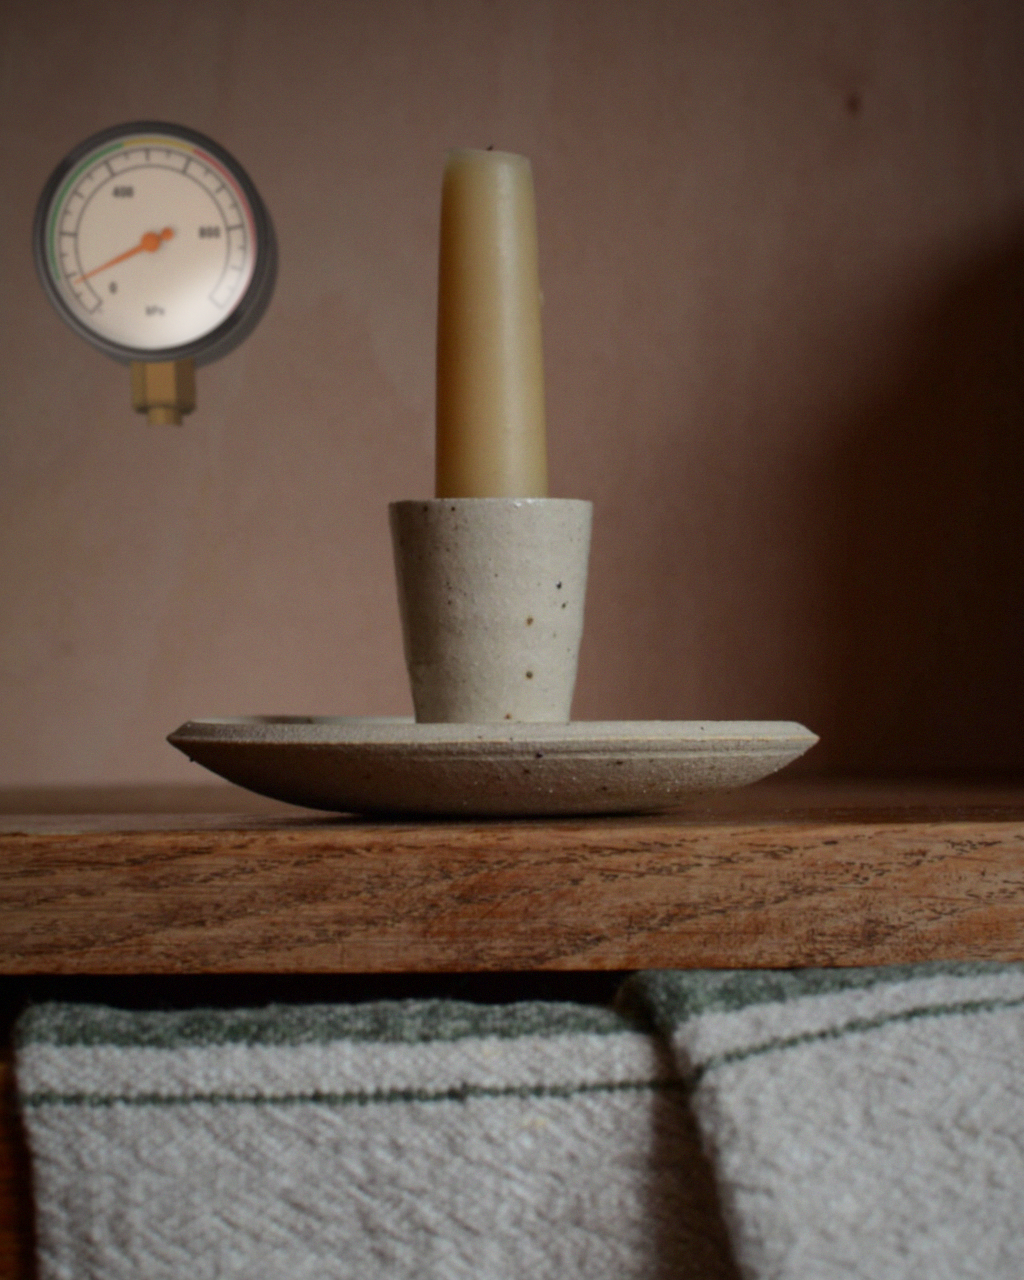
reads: {"value": 75, "unit": "kPa"}
